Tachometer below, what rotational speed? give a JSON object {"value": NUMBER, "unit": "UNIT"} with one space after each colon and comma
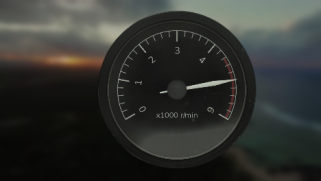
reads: {"value": 5000, "unit": "rpm"}
